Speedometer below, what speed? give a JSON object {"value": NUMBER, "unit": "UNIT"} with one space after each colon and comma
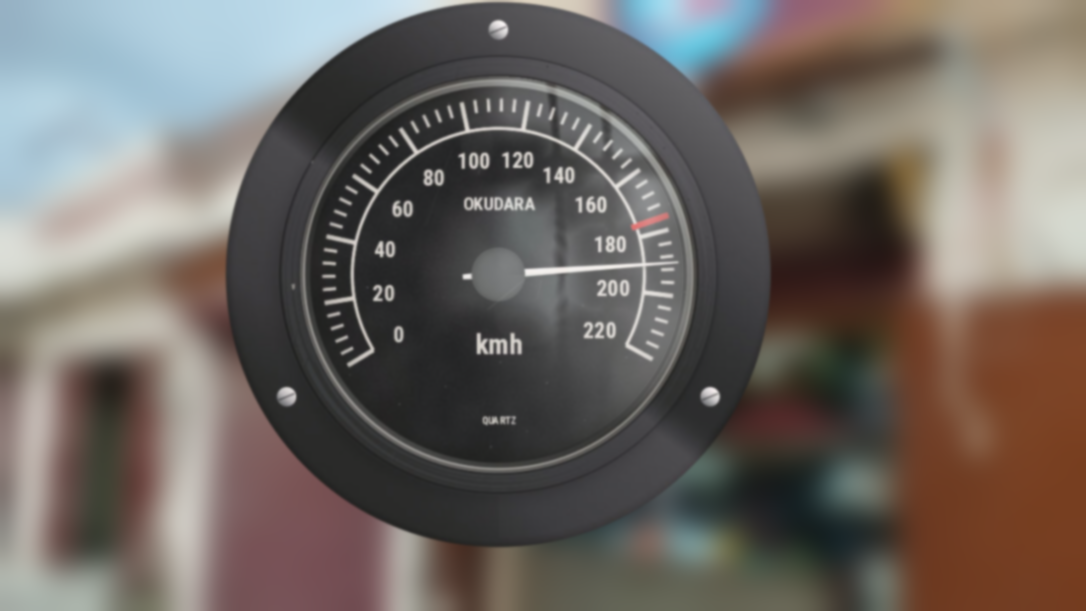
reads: {"value": 190, "unit": "km/h"}
